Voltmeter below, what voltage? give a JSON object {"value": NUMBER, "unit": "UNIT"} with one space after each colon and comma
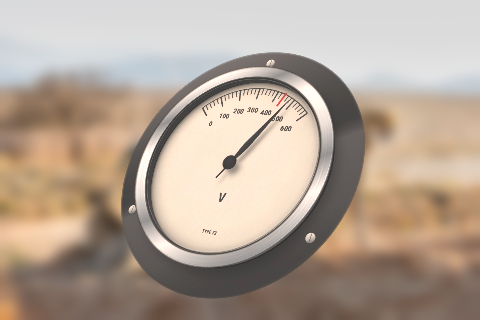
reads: {"value": 500, "unit": "V"}
